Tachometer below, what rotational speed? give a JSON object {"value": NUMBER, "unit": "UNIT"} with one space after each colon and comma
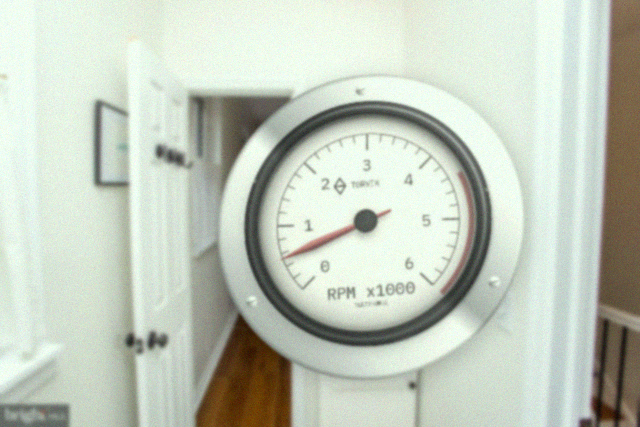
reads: {"value": 500, "unit": "rpm"}
